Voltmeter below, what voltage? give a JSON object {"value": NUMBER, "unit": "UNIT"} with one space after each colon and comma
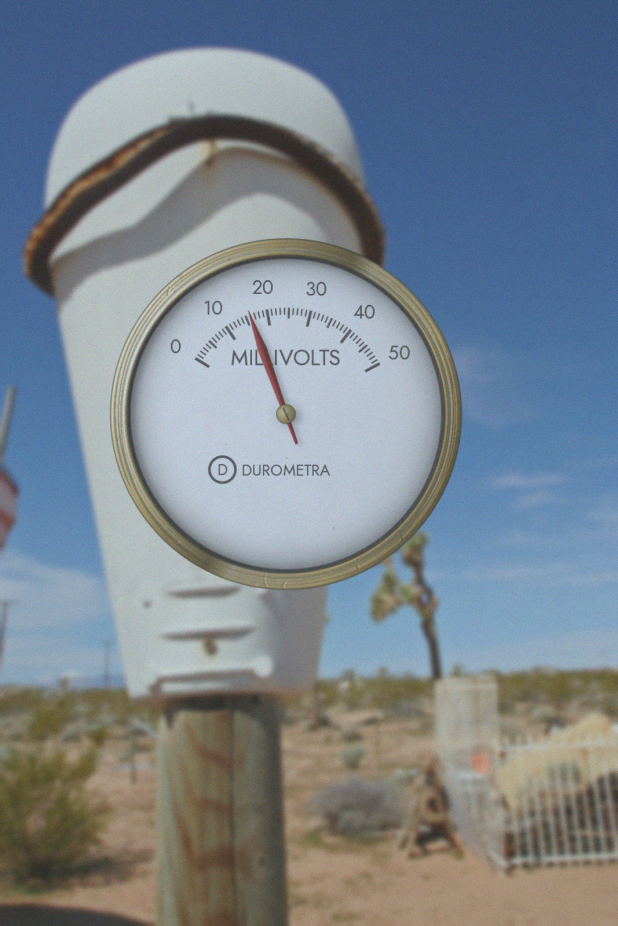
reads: {"value": 16, "unit": "mV"}
